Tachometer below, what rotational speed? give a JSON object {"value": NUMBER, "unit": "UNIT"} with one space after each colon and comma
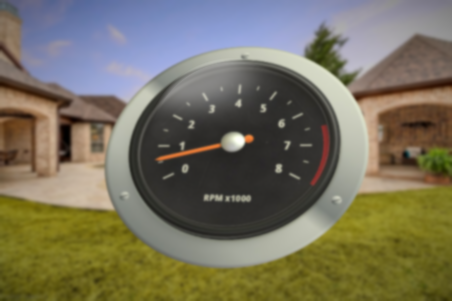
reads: {"value": 500, "unit": "rpm"}
